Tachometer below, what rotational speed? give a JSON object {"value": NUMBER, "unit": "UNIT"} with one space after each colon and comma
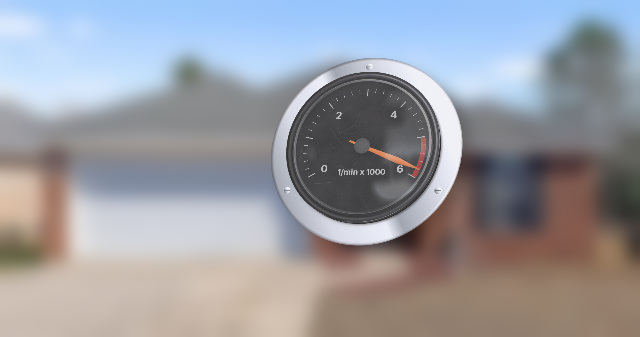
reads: {"value": 5800, "unit": "rpm"}
